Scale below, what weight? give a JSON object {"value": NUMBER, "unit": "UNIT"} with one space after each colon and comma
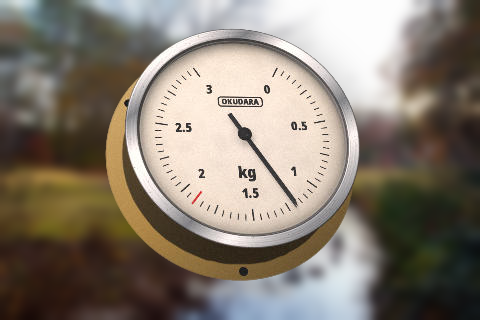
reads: {"value": 1.2, "unit": "kg"}
